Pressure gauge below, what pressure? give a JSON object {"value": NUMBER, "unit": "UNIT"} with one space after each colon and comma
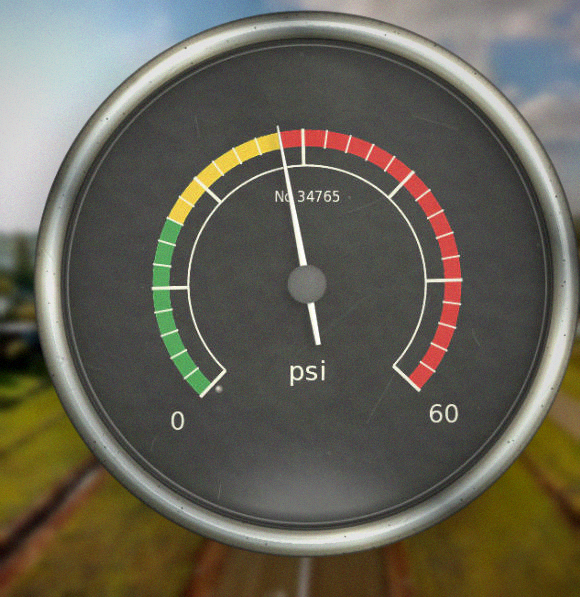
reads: {"value": 28, "unit": "psi"}
